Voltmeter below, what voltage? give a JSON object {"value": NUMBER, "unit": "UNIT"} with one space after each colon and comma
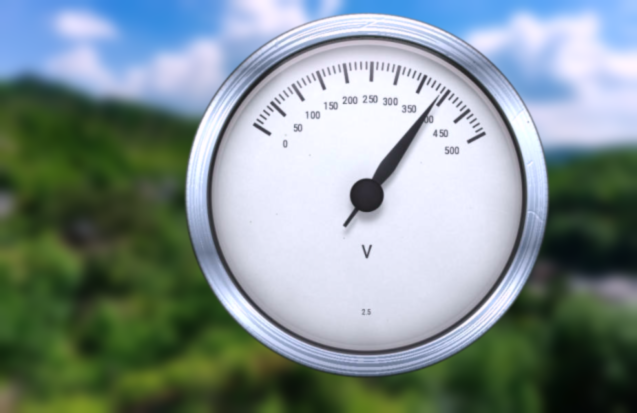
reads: {"value": 390, "unit": "V"}
